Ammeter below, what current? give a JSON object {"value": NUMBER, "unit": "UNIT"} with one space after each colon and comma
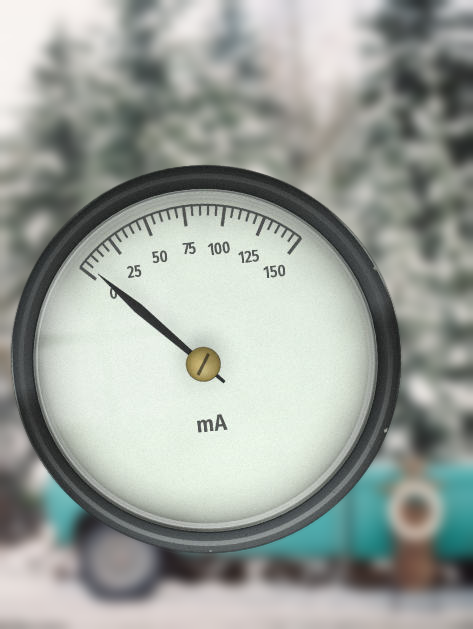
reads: {"value": 5, "unit": "mA"}
